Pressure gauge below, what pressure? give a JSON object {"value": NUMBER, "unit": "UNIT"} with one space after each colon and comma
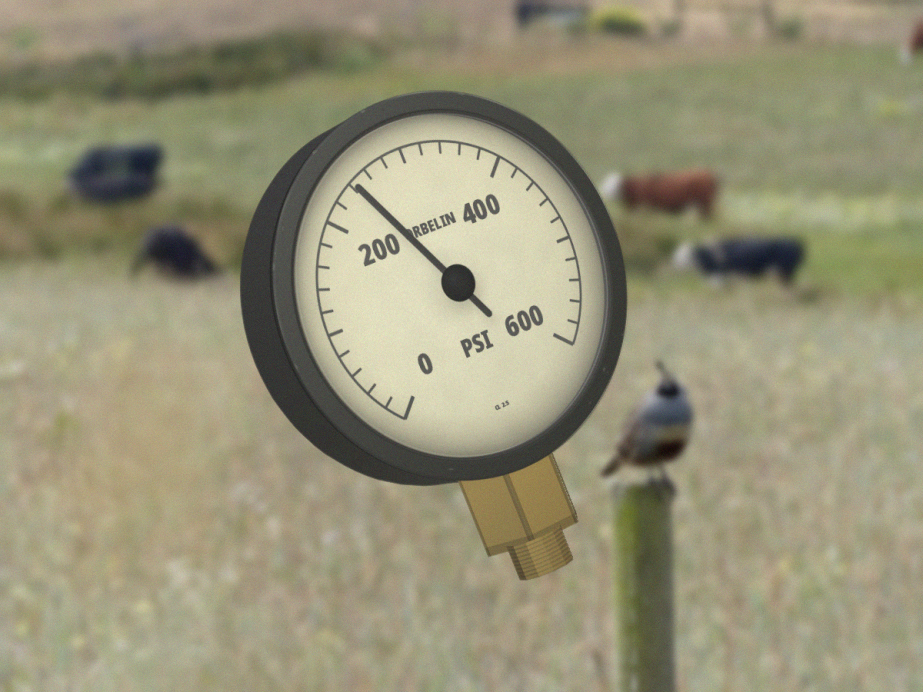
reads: {"value": 240, "unit": "psi"}
